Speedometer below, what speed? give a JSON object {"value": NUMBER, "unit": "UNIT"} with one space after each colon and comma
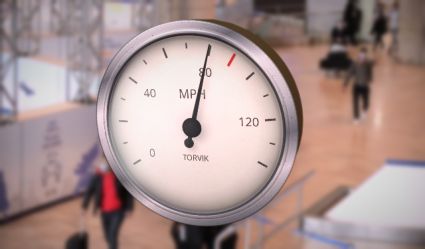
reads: {"value": 80, "unit": "mph"}
